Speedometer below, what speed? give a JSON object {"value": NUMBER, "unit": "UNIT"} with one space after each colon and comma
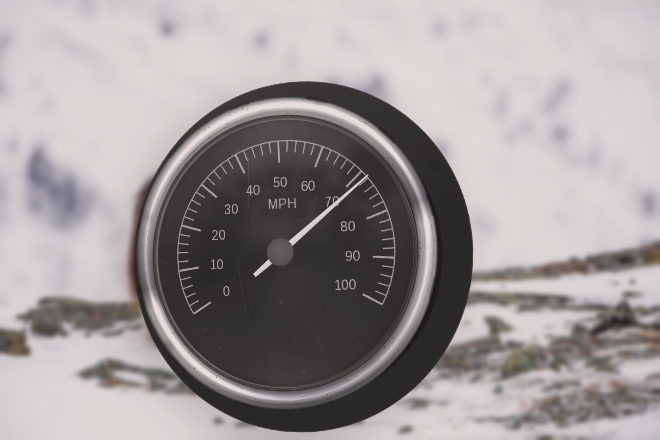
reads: {"value": 72, "unit": "mph"}
